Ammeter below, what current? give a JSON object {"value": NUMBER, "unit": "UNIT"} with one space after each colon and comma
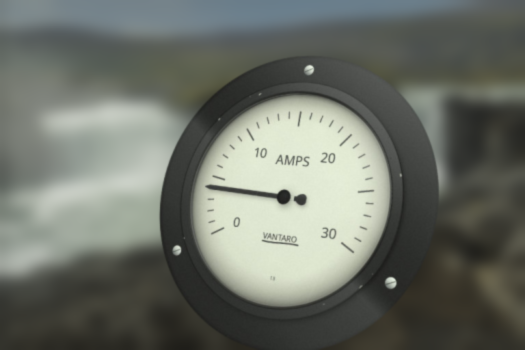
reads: {"value": 4, "unit": "A"}
